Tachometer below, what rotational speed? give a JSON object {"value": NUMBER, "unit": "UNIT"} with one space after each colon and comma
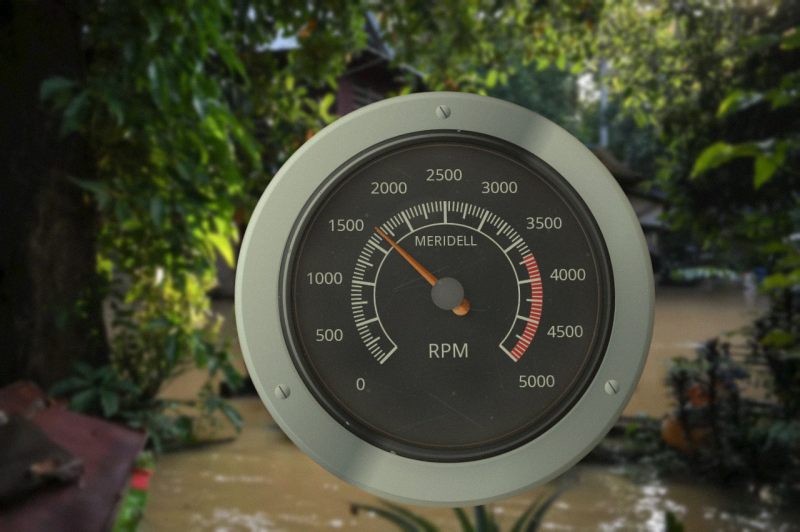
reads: {"value": 1650, "unit": "rpm"}
